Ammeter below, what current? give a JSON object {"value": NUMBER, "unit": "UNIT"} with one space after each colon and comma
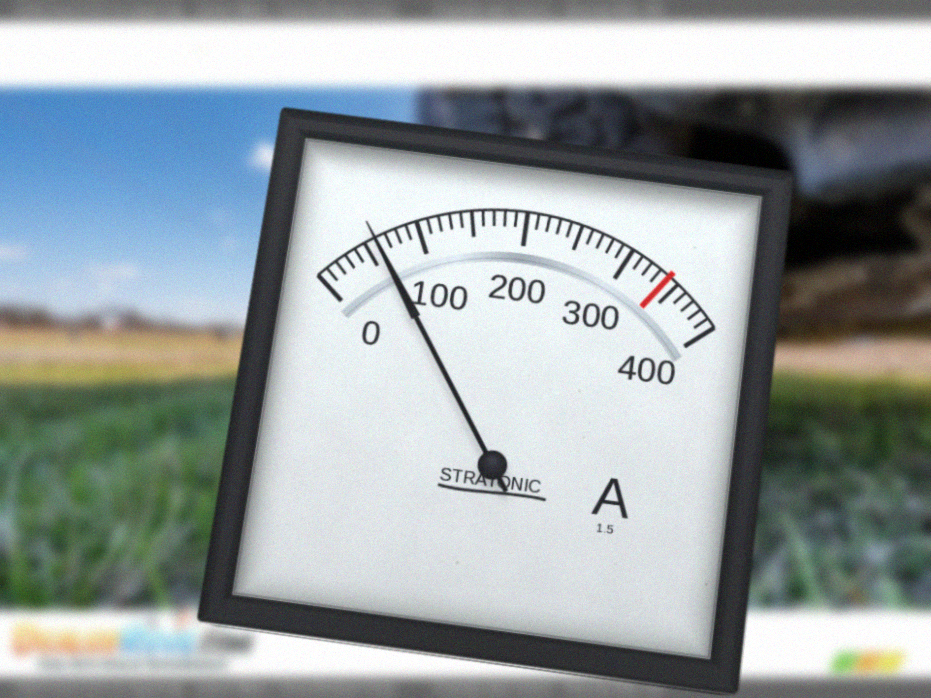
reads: {"value": 60, "unit": "A"}
